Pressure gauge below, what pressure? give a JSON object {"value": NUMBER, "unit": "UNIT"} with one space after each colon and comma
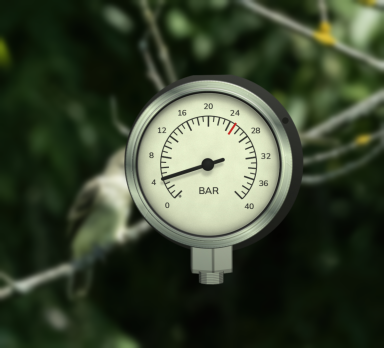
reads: {"value": 4, "unit": "bar"}
